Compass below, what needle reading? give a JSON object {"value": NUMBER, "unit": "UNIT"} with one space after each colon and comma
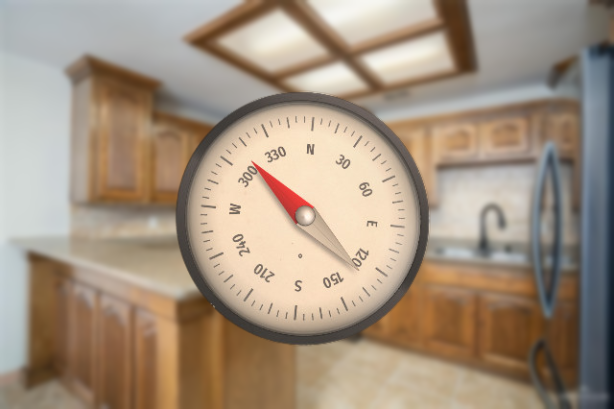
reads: {"value": 310, "unit": "°"}
